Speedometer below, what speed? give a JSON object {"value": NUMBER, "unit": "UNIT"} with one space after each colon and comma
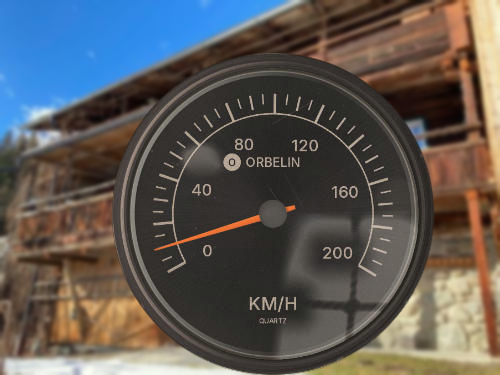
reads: {"value": 10, "unit": "km/h"}
